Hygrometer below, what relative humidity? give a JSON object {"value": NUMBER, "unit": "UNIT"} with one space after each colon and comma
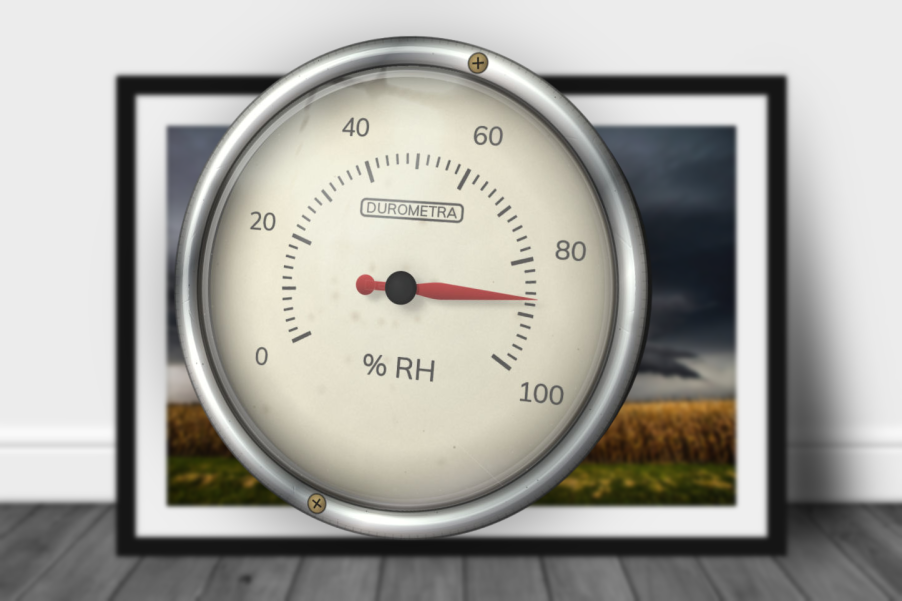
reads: {"value": 87, "unit": "%"}
